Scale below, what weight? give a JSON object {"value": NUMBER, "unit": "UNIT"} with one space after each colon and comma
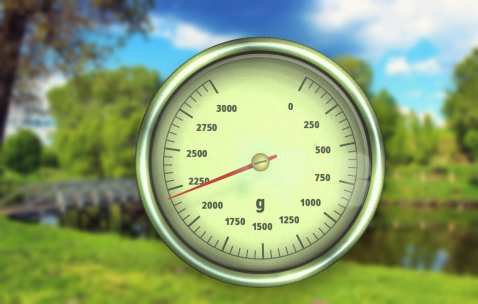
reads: {"value": 2200, "unit": "g"}
